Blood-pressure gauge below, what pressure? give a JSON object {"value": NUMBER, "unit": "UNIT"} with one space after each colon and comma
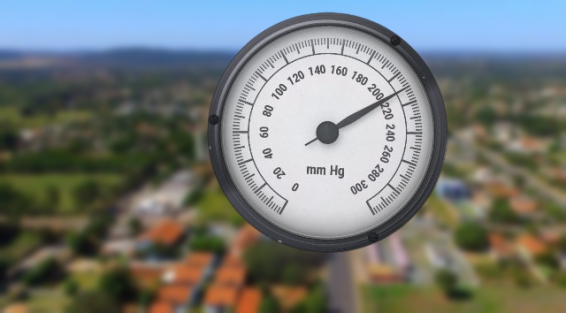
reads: {"value": 210, "unit": "mmHg"}
